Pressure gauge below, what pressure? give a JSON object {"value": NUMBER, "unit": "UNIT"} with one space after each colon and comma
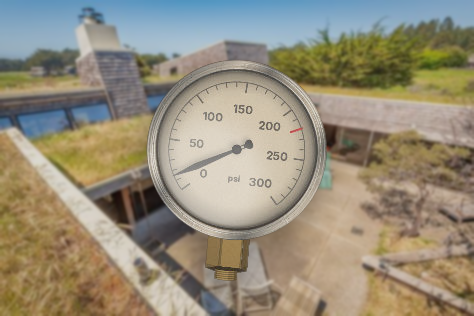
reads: {"value": 15, "unit": "psi"}
